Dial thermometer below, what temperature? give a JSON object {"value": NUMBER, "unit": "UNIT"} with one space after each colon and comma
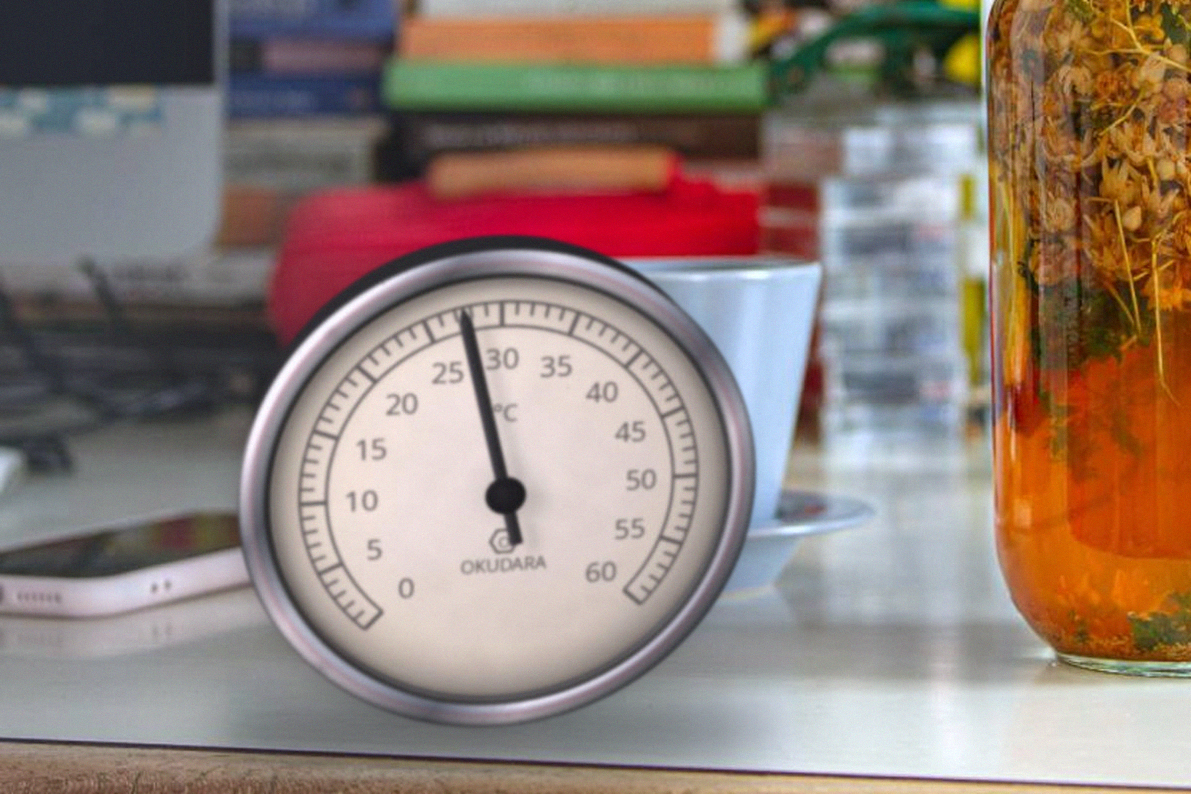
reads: {"value": 27.5, "unit": "°C"}
